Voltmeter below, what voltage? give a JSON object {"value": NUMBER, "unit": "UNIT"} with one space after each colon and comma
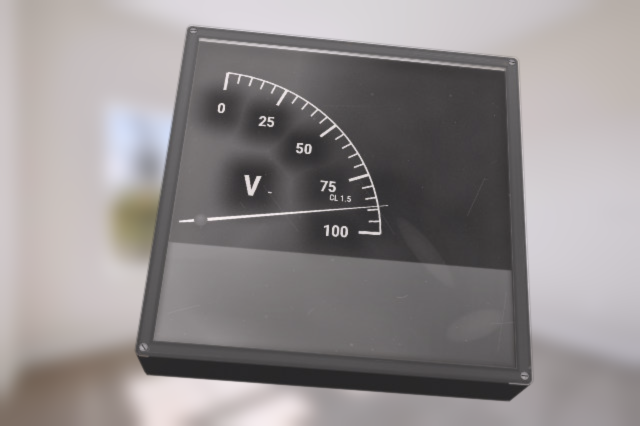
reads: {"value": 90, "unit": "V"}
